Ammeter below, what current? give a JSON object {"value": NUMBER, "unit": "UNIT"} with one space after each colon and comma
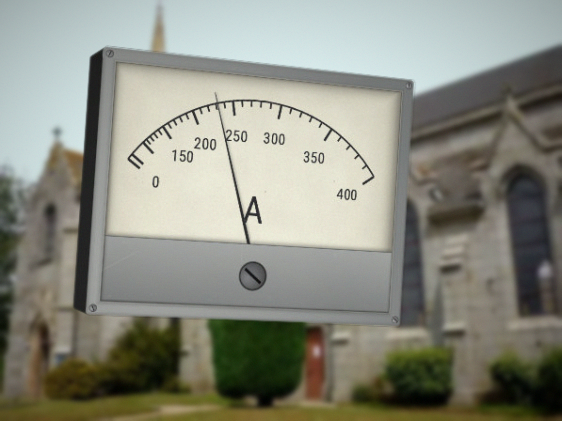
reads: {"value": 230, "unit": "A"}
